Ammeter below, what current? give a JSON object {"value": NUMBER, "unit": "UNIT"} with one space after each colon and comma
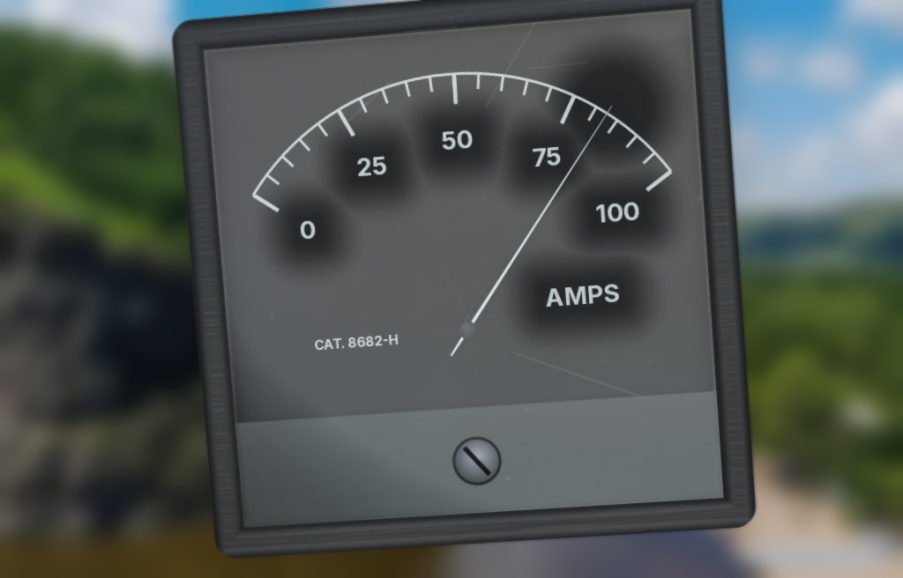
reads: {"value": 82.5, "unit": "A"}
